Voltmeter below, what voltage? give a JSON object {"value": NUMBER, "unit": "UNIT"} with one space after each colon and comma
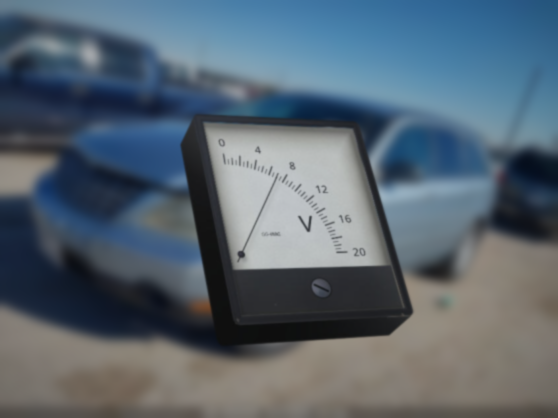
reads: {"value": 7, "unit": "V"}
